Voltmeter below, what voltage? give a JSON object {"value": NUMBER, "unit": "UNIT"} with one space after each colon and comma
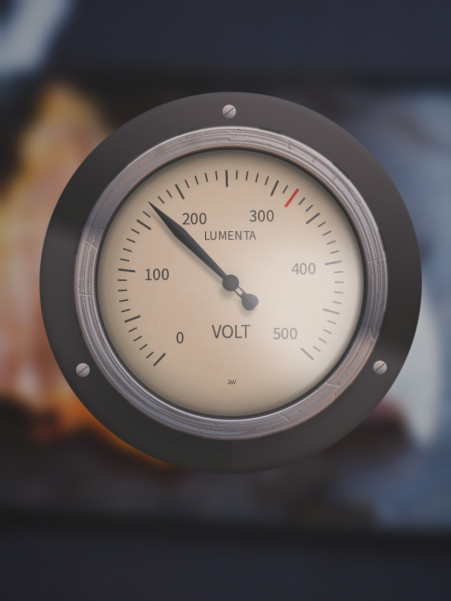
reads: {"value": 170, "unit": "V"}
